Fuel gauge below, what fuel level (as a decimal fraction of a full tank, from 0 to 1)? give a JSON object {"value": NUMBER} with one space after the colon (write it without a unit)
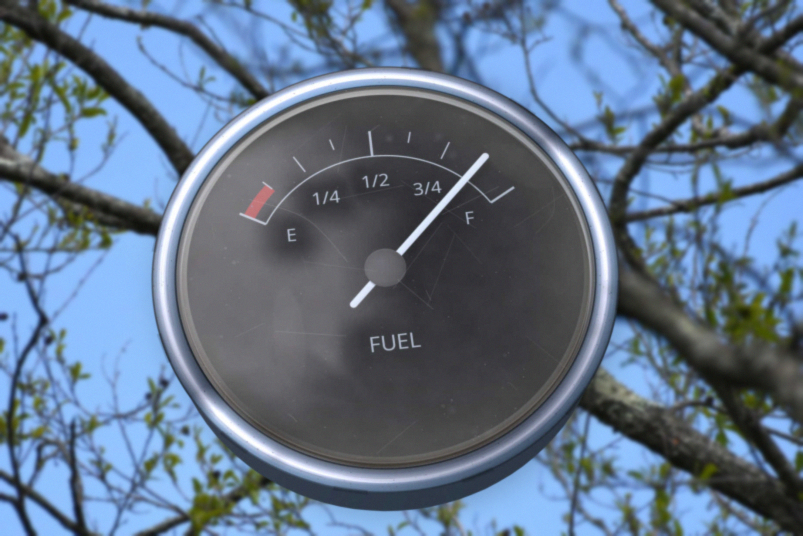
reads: {"value": 0.875}
